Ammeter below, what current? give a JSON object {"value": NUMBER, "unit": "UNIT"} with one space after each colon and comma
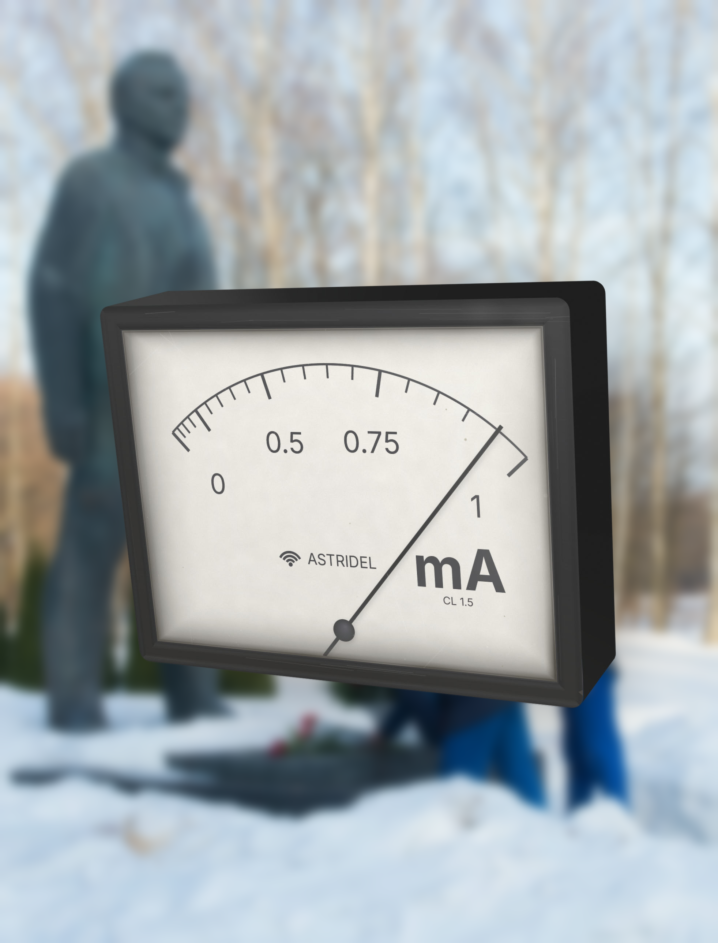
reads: {"value": 0.95, "unit": "mA"}
